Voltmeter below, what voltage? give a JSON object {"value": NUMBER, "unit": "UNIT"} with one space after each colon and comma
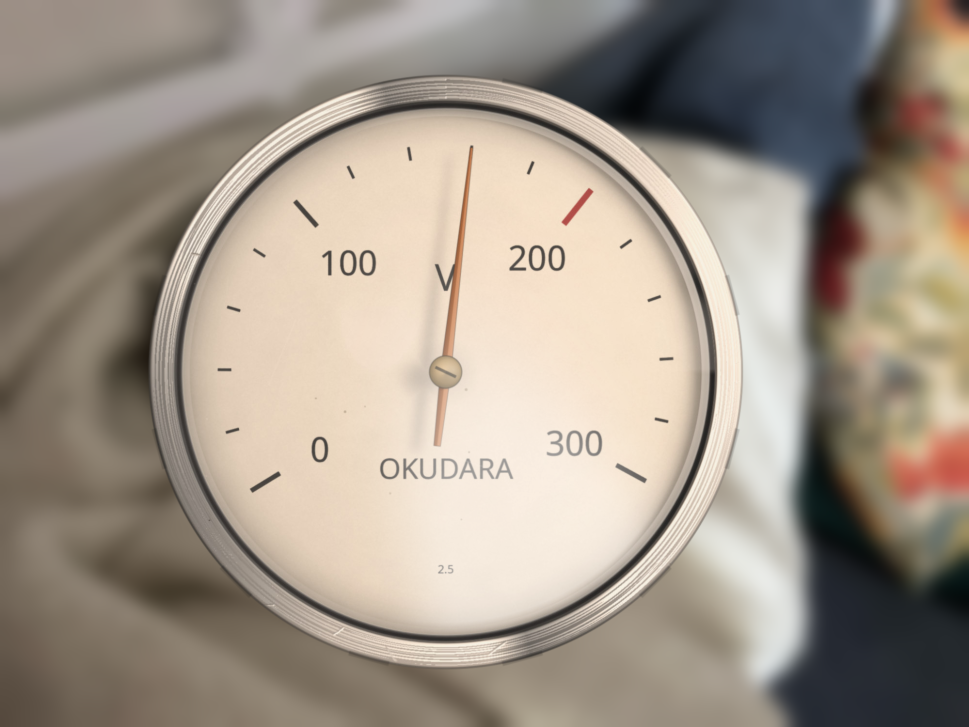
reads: {"value": 160, "unit": "V"}
